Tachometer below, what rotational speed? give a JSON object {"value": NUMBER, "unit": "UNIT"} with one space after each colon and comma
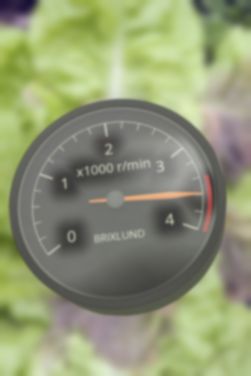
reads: {"value": 3600, "unit": "rpm"}
